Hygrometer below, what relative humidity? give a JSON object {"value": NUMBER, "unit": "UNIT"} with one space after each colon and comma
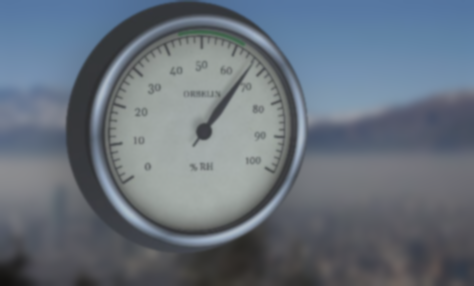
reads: {"value": 66, "unit": "%"}
